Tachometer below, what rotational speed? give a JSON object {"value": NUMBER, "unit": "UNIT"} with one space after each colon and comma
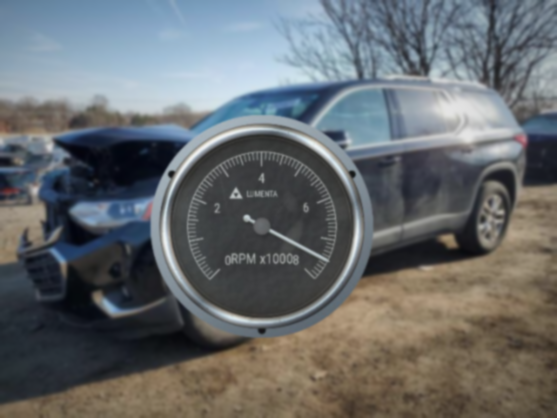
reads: {"value": 7500, "unit": "rpm"}
